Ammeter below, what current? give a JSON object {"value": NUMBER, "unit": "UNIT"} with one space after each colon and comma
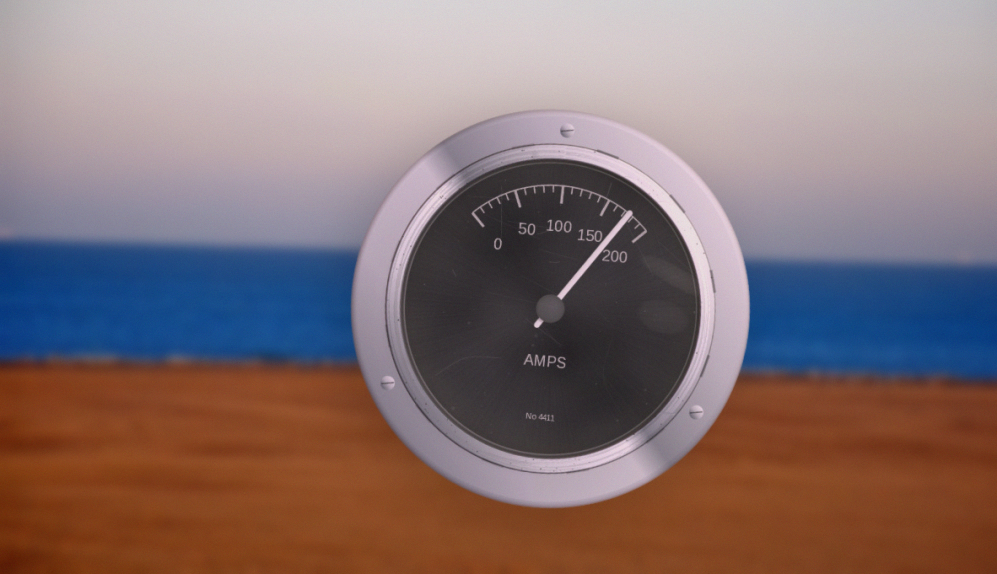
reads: {"value": 175, "unit": "A"}
